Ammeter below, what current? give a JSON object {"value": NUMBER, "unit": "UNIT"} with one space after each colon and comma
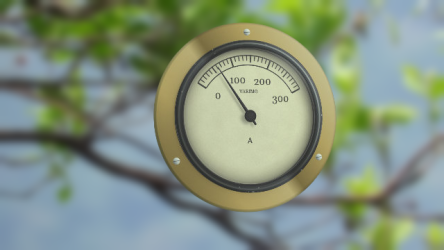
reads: {"value": 60, "unit": "A"}
